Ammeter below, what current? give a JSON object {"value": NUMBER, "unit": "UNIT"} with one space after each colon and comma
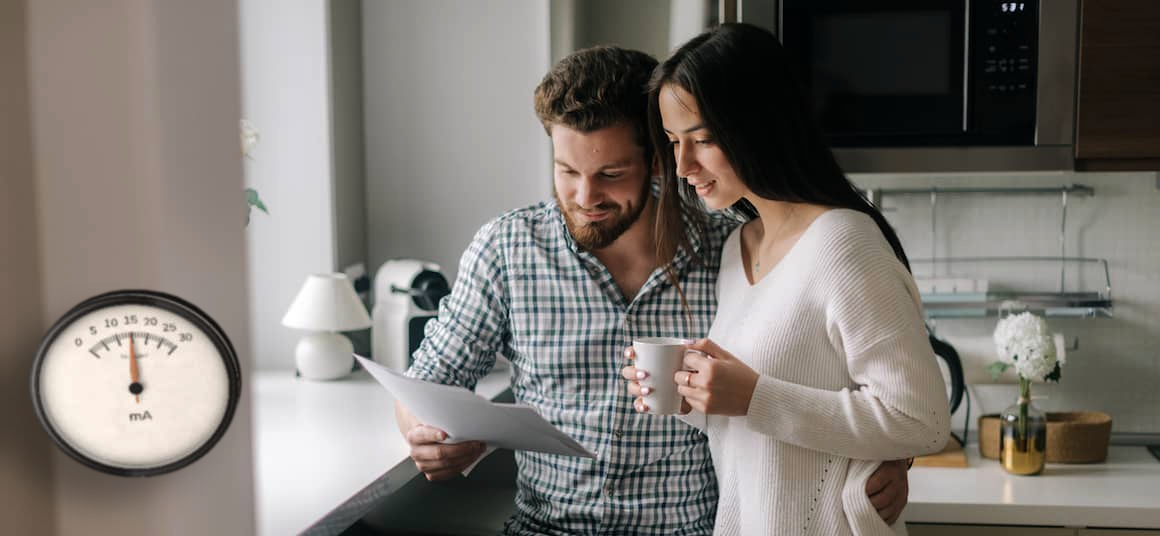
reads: {"value": 15, "unit": "mA"}
